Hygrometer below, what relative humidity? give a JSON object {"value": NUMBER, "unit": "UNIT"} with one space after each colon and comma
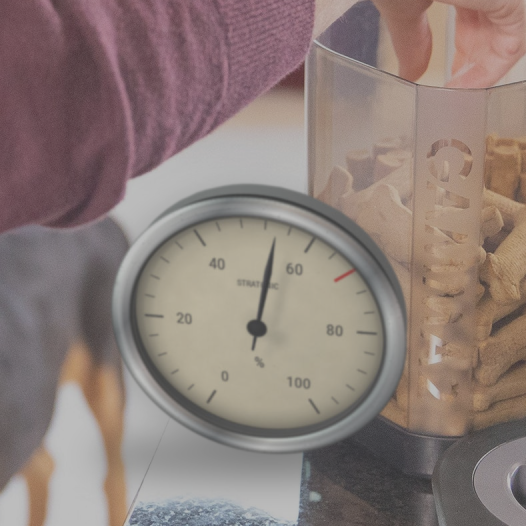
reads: {"value": 54, "unit": "%"}
